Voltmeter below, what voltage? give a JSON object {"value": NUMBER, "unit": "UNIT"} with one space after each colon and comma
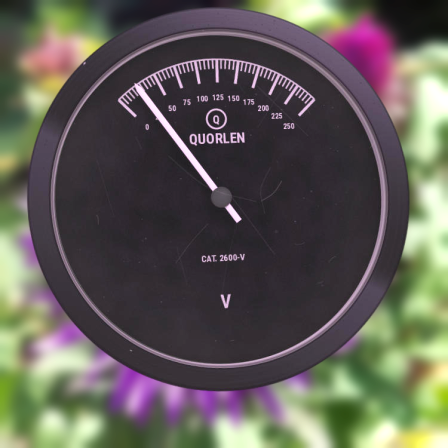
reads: {"value": 25, "unit": "V"}
